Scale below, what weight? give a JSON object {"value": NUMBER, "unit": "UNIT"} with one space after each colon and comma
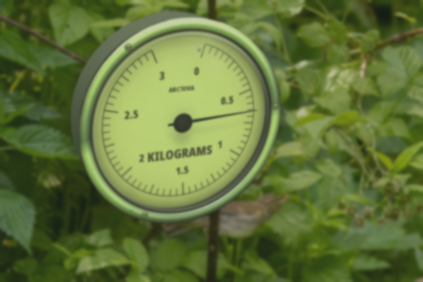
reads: {"value": 0.65, "unit": "kg"}
